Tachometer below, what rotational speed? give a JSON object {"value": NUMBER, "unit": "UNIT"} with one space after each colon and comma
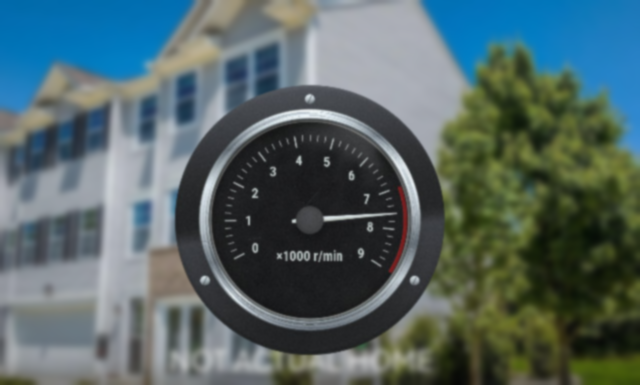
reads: {"value": 7600, "unit": "rpm"}
